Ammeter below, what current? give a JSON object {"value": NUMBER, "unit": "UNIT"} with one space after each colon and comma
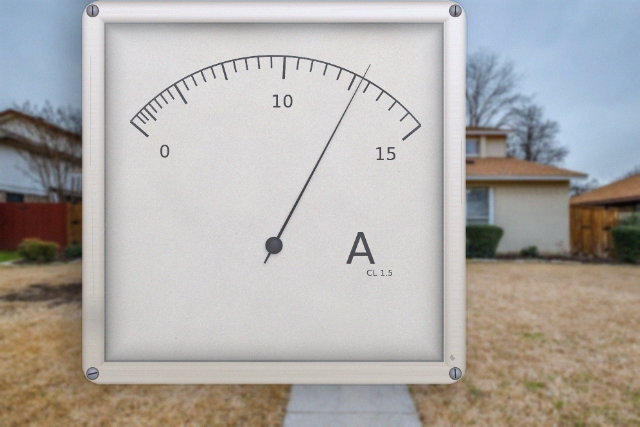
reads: {"value": 12.75, "unit": "A"}
